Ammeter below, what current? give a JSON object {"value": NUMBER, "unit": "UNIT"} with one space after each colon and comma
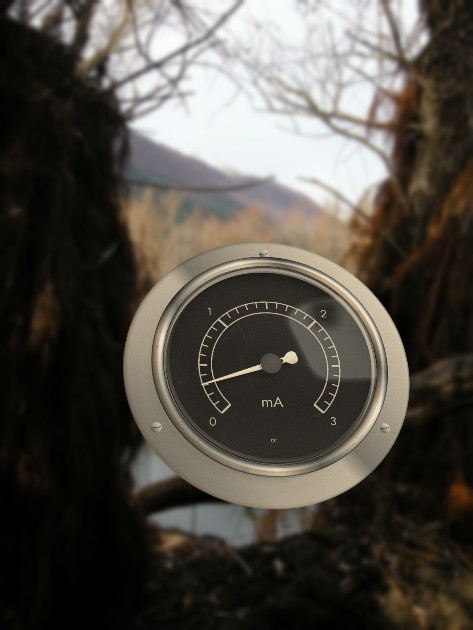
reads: {"value": 0.3, "unit": "mA"}
